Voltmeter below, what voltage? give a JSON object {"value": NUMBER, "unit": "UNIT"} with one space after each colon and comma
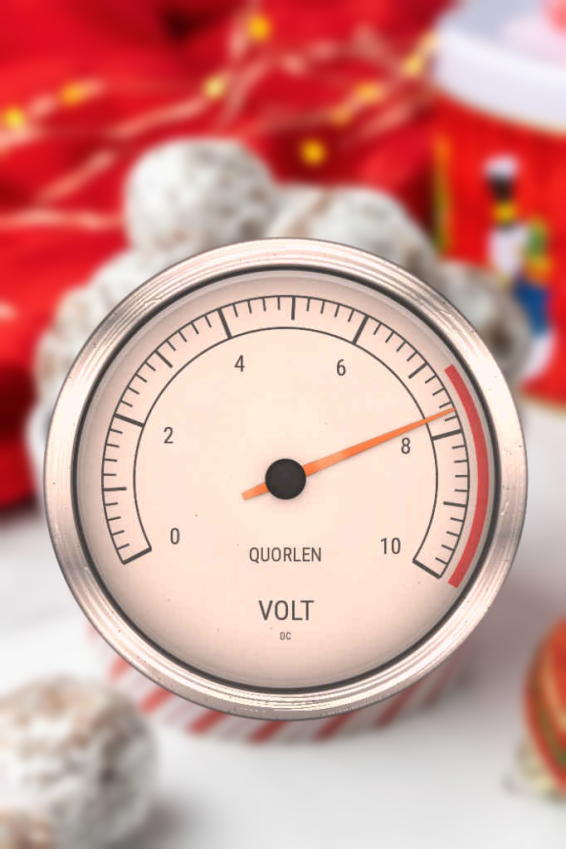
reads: {"value": 7.7, "unit": "V"}
